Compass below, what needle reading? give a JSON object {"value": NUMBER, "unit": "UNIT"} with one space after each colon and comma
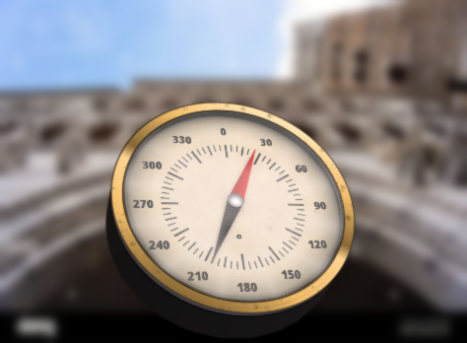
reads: {"value": 25, "unit": "°"}
